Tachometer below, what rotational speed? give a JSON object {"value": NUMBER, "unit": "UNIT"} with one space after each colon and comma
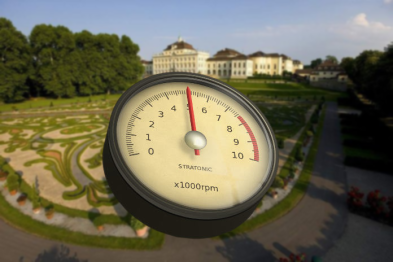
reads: {"value": 5000, "unit": "rpm"}
